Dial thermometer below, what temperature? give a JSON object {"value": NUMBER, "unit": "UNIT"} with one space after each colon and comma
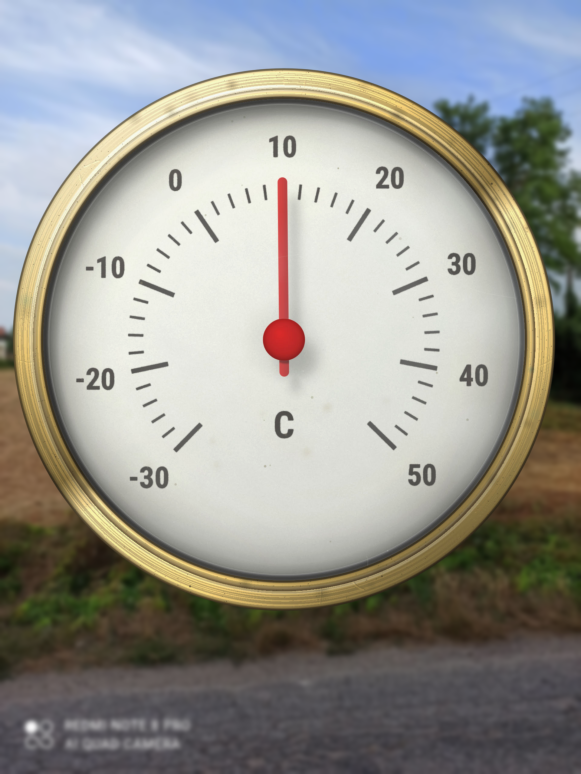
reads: {"value": 10, "unit": "°C"}
